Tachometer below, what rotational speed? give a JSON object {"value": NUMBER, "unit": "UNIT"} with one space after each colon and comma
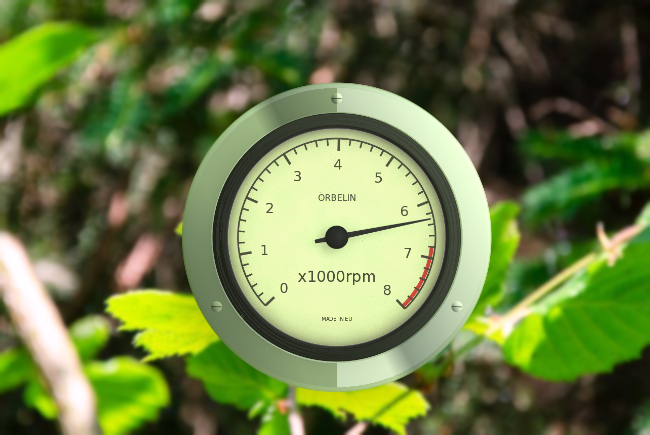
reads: {"value": 6300, "unit": "rpm"}
